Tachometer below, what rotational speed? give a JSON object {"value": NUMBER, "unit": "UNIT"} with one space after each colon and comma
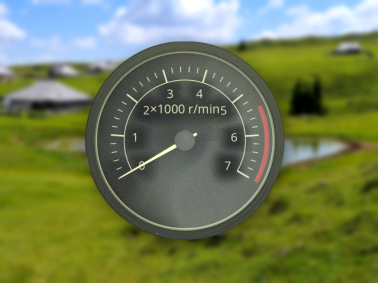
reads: {"value": 0, "unit": "rpm"}
